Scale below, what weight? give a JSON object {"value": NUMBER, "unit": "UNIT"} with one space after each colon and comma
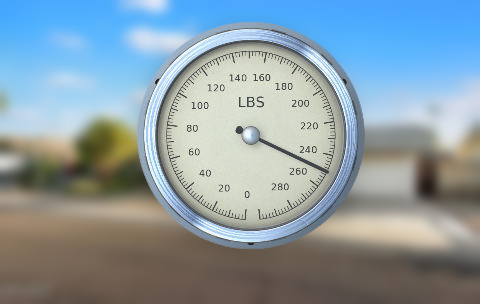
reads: {"value": 250, "unit": "lb"}
